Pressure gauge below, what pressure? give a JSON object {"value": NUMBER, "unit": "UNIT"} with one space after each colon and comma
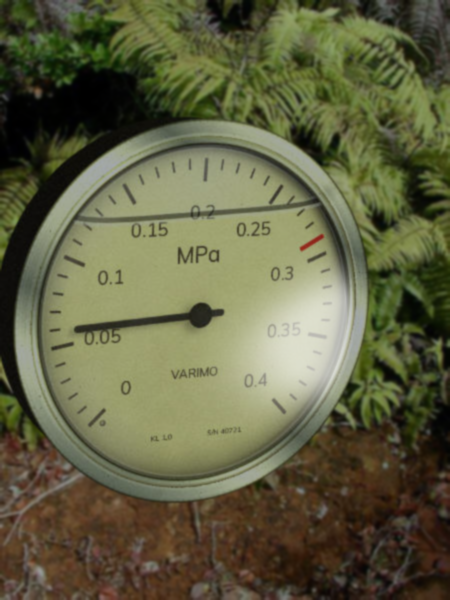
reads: {"value": 0.06, "unit": "MPa"}
